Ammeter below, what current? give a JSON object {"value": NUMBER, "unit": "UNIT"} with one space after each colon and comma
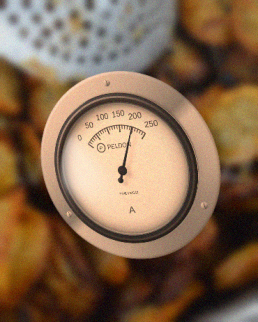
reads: {"value": 200, "unit": "A"}
